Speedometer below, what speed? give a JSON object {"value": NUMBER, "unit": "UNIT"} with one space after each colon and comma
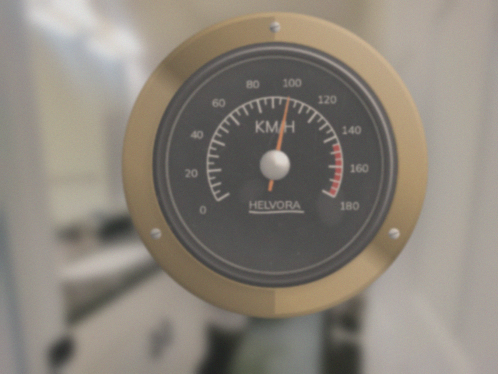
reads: {"value": 100, "unit": "km/h"}
